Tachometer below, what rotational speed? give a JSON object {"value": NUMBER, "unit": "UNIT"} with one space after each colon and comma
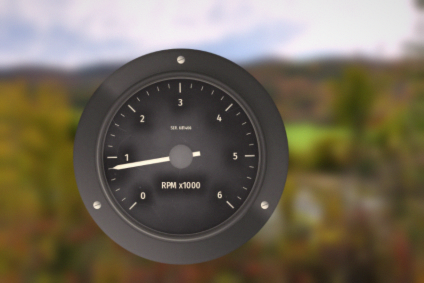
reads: {"value": 800, "unit": "rpm"}
